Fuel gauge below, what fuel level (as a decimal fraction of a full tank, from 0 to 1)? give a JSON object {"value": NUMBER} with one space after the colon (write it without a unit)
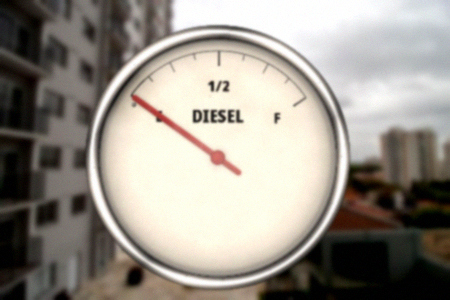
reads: {"value": 0}
